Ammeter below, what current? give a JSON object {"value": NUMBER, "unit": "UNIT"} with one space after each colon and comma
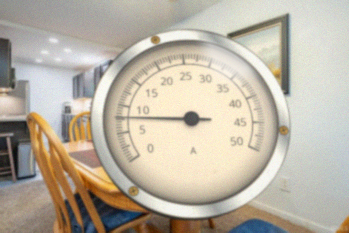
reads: {"value": 7.5, "unit": "A"}
